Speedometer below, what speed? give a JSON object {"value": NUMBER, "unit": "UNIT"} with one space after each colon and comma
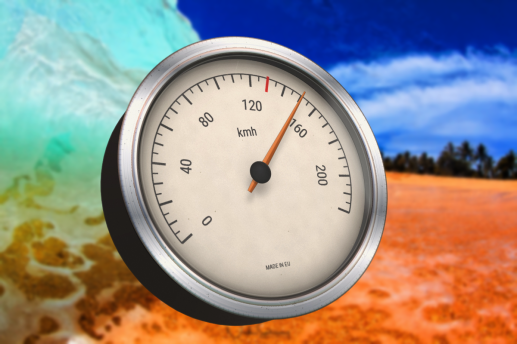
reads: {"value": 150, "unit": "km/h"}
